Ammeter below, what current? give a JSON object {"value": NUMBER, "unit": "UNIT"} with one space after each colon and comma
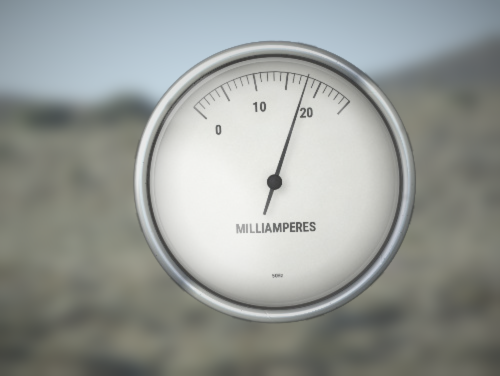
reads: {"value": 18, "unit": "mA"}
